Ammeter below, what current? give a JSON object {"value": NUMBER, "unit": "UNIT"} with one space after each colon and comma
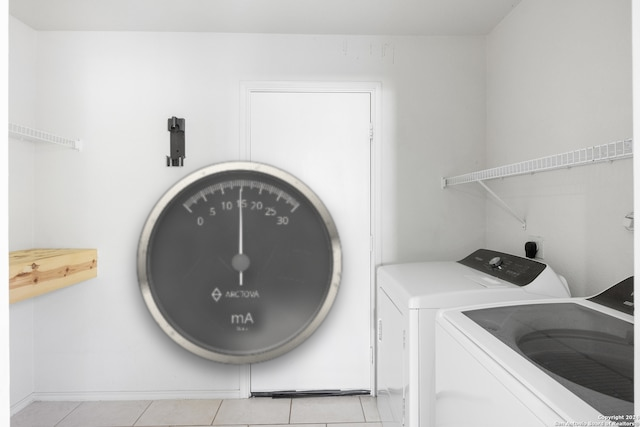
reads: {"value": 15, "unit": "mA"}
